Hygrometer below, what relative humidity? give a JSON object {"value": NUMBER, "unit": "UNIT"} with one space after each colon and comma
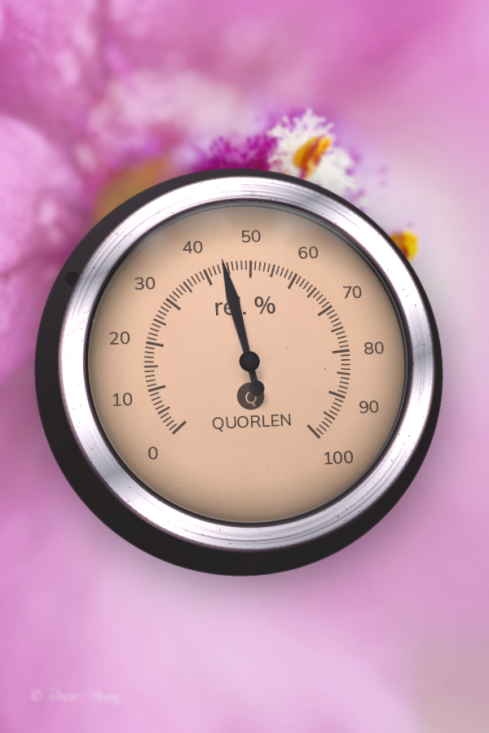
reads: {"value": 44, "unit": "%"}
